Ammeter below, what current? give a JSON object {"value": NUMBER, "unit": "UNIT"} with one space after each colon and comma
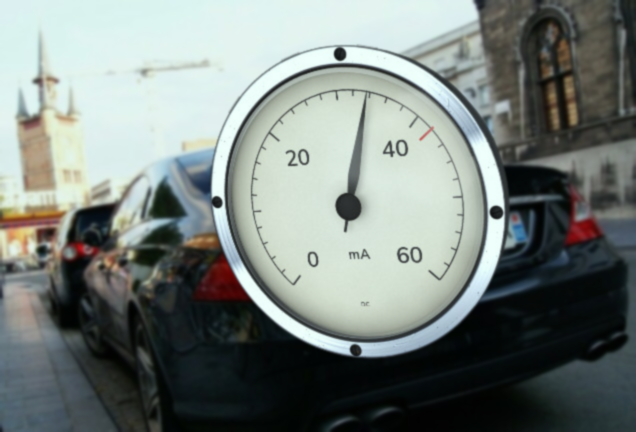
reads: {"value": 34, "unit": "mA"}
